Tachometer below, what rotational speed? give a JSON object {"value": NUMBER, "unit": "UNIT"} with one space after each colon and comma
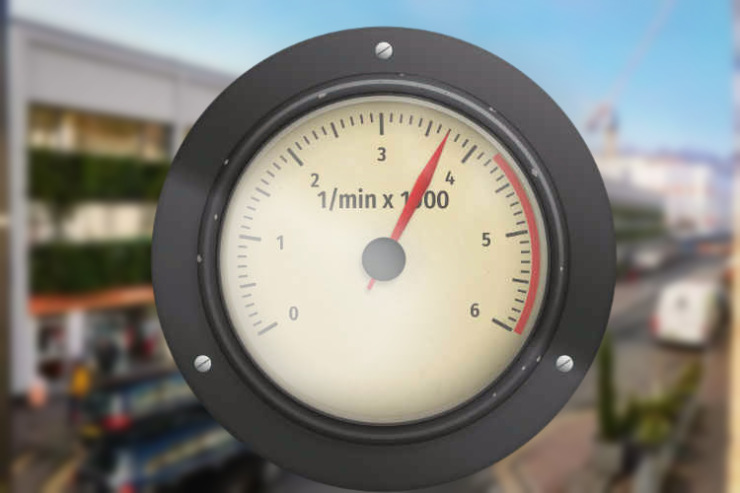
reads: {"value": 3700, "unit": "rpm"}
